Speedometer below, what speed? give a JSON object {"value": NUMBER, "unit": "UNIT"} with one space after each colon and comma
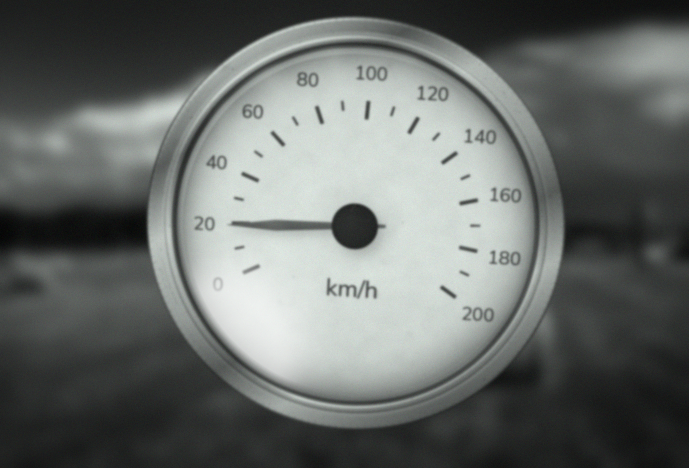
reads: {"value": 20, "unit": "km/h"}
